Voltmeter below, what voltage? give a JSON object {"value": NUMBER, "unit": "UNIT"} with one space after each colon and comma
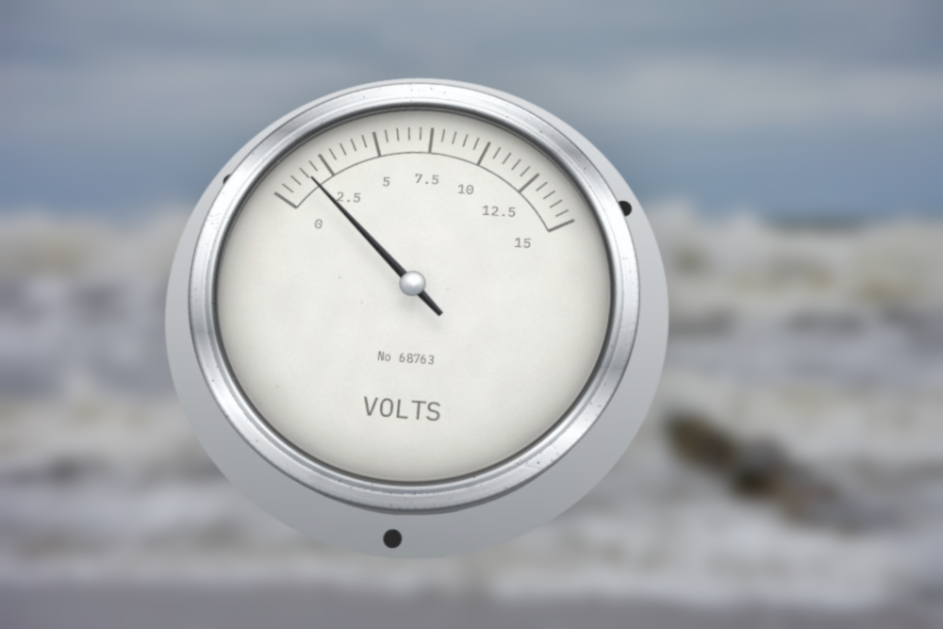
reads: {"value": 1.5, "unit": "V"}
